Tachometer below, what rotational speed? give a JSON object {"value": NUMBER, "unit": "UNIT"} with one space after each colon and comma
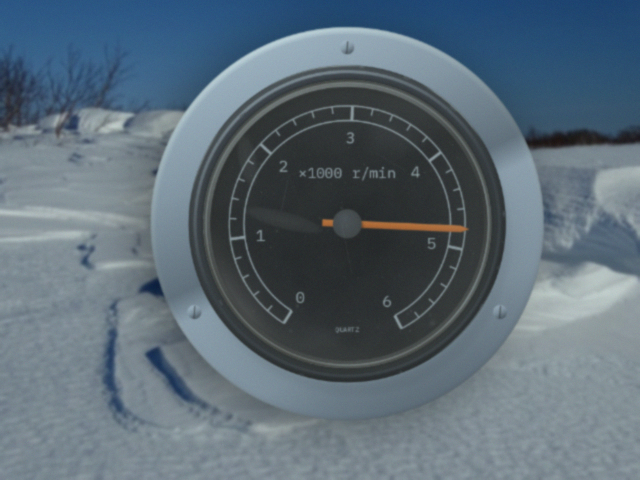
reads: {"value": 4800, "unit": "rpm"}
